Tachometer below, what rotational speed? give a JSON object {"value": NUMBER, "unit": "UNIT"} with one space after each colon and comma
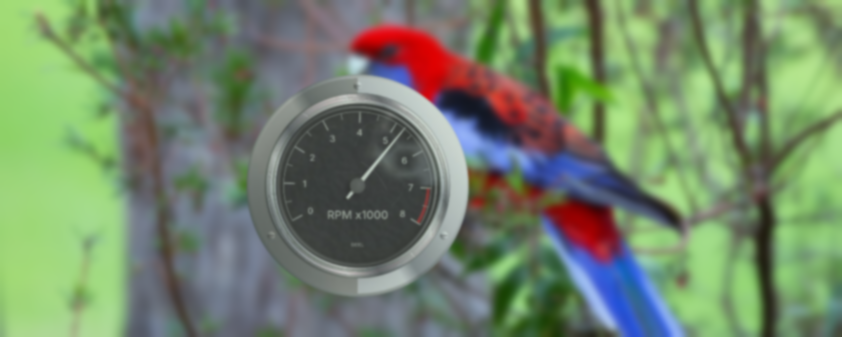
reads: {"value": 5250, "unit": "rpm"}
